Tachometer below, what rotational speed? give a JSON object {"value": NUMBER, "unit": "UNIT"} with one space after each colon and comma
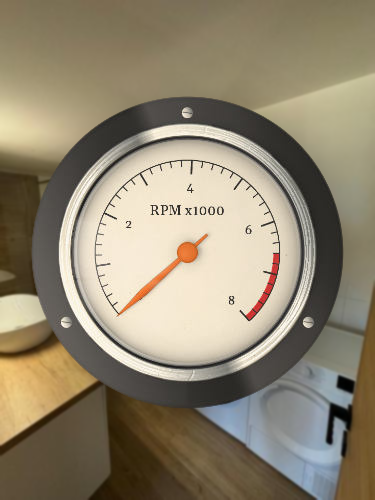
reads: {"value": 0, "unit": "rpm"}
